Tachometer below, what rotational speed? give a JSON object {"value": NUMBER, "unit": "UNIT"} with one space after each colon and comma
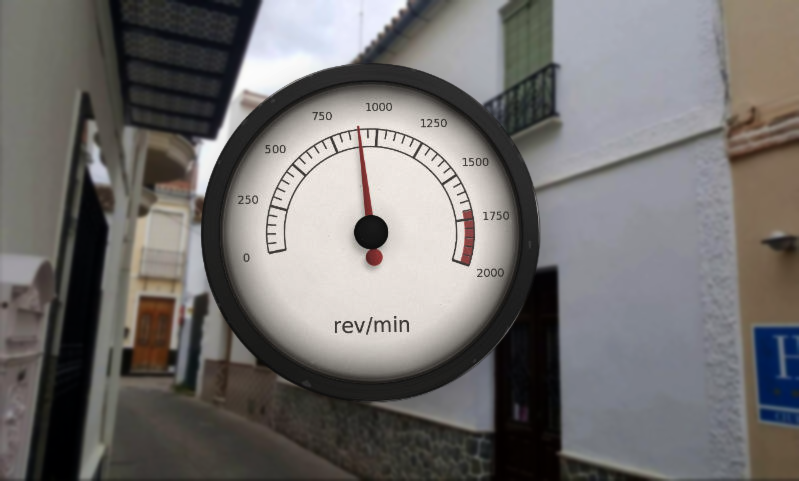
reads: {"value": 900, "unit": "rpm"}
